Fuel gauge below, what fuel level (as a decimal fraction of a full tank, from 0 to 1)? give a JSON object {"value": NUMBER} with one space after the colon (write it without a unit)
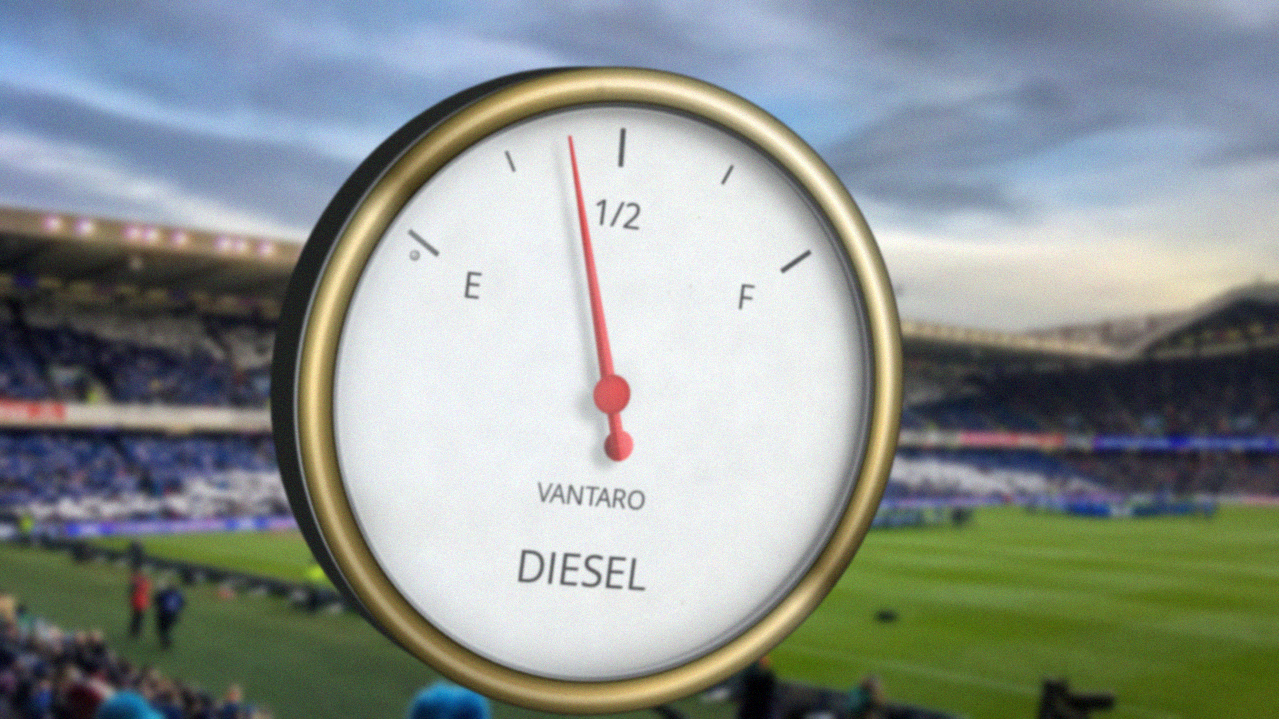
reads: {"value": 0.375}
